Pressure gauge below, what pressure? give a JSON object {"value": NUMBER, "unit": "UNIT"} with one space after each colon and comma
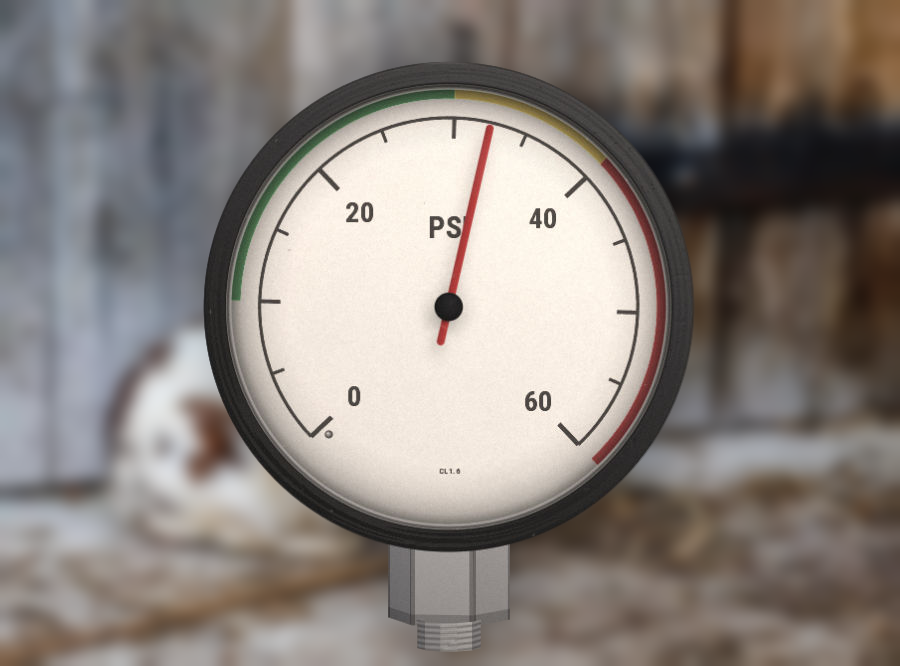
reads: {"value": 32.5, "unit": "psi"}
